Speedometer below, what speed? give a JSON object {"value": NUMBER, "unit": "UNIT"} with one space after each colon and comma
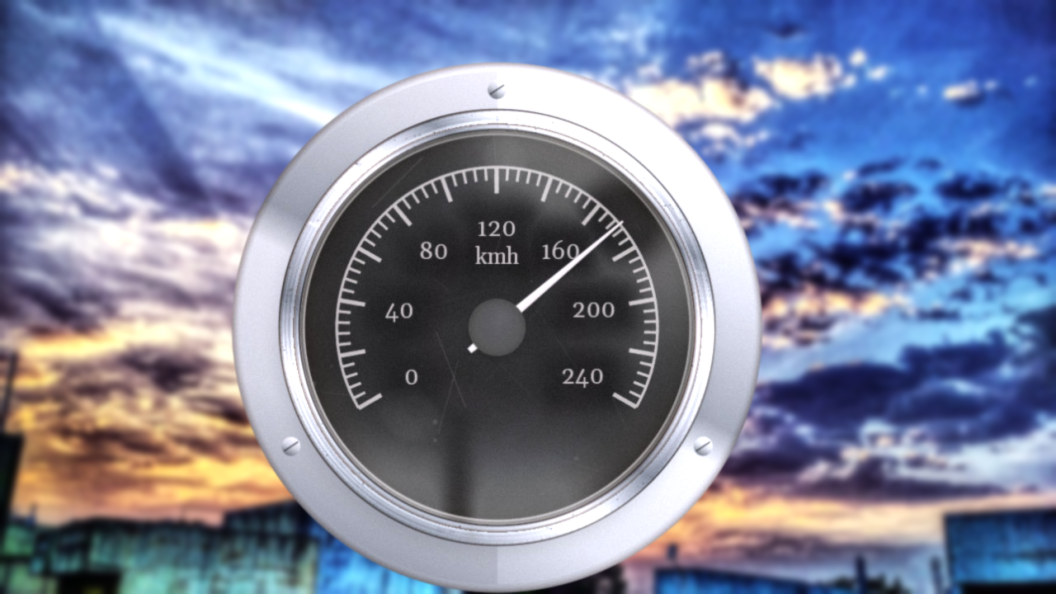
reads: {"value": 170, "unit": "km/h"}
